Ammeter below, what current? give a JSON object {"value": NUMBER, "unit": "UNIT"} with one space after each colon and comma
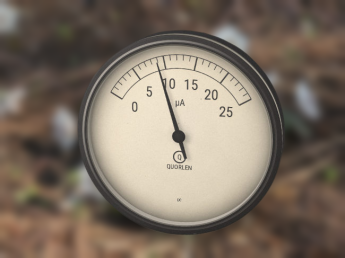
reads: {"value": 9, "unit": "µA"}
